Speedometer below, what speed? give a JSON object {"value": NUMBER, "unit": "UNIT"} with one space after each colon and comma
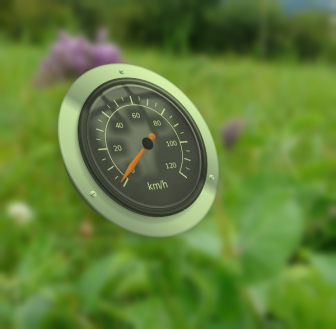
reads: {"value": 2.5, "unit": "km/h"}
